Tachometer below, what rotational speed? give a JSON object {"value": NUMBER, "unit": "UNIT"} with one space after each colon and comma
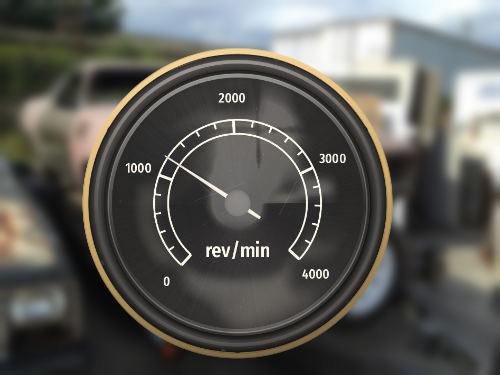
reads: {"value": 1200, "unit": "rpm"}
